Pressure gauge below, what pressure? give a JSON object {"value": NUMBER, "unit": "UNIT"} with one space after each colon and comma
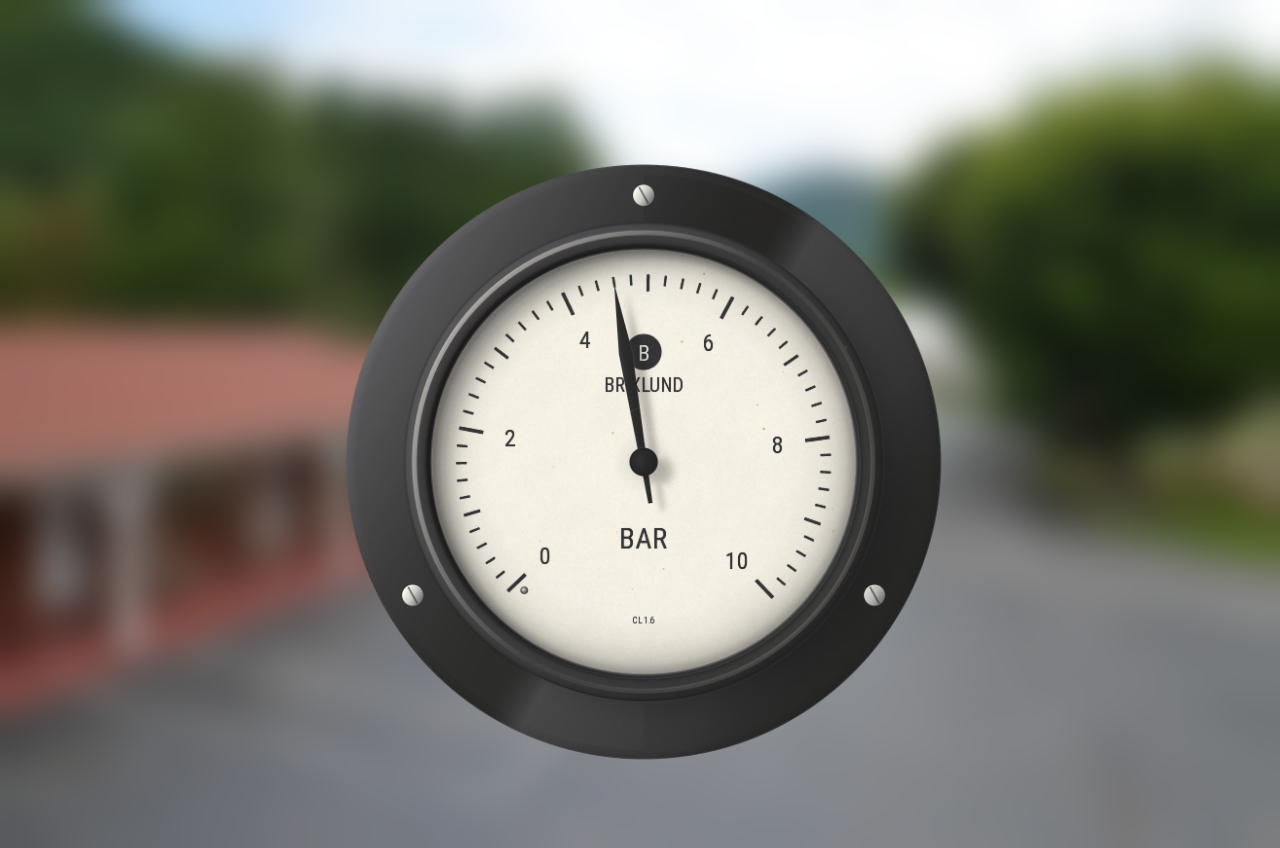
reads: {"value": 4.6, "unit": "bar"}
